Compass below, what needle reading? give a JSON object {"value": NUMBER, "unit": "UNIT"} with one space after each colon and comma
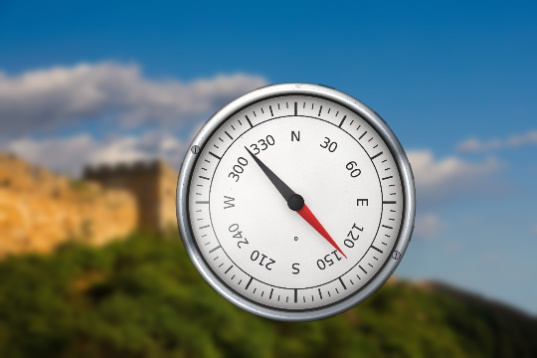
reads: {"value": 137.5, "unit": "°"}
